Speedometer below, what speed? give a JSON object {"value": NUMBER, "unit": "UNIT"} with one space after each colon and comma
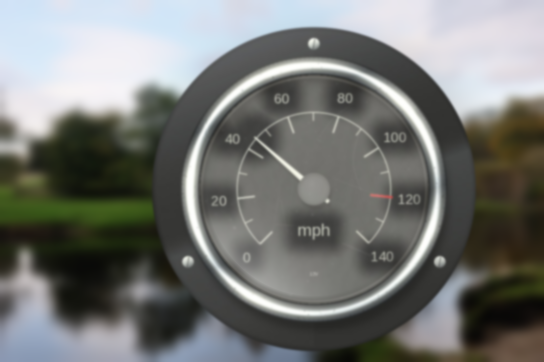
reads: {"value": 45, "unit": "mph"}
